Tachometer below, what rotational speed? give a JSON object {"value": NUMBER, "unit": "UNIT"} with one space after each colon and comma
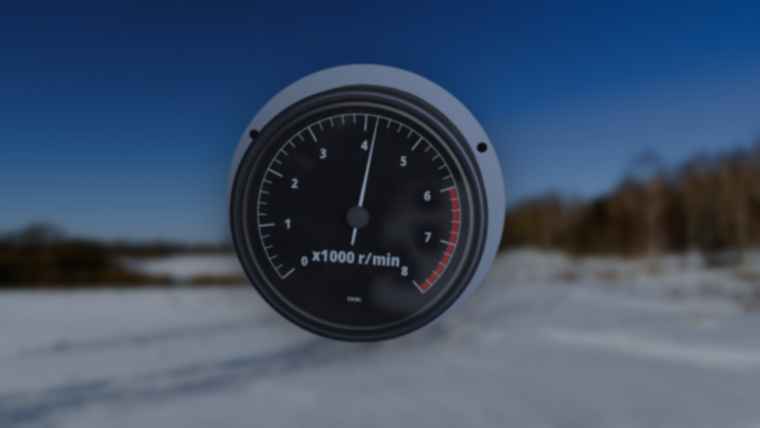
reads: {"value": 4200, "unit": "rpm"}
